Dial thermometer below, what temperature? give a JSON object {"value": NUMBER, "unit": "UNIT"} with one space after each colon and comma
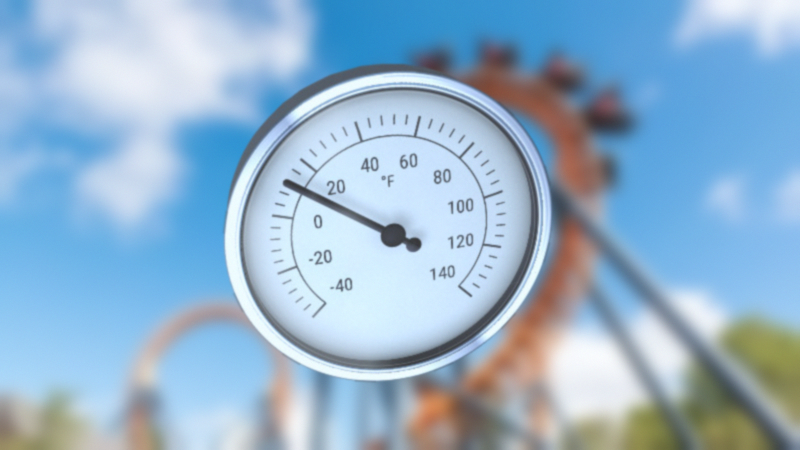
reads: {"value": 12, "unit": "°F"}
